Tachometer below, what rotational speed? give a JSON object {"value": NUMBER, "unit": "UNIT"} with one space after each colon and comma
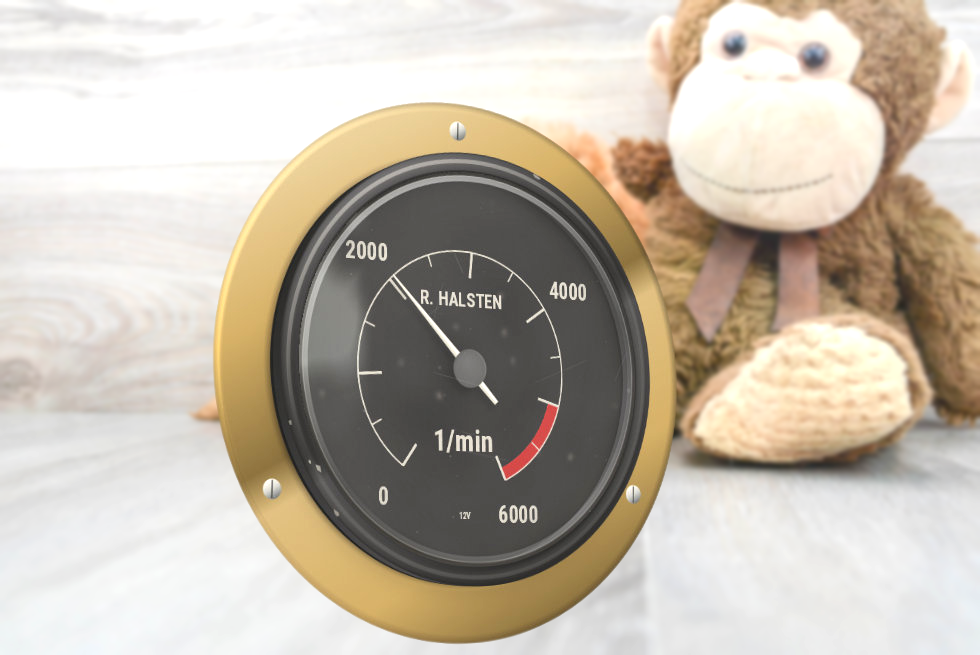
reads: {"value": 2000, "unit": "rpm"}
